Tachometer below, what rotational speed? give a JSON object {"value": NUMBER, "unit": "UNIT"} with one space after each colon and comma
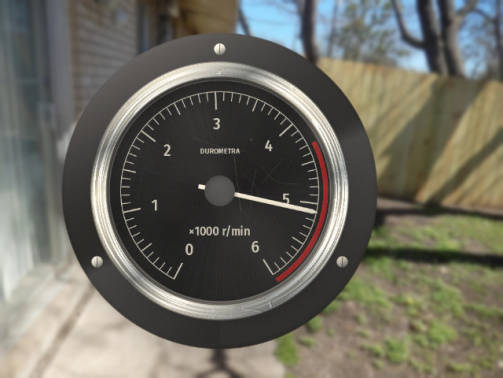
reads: {"value": 5100, "unit": "rpm"}
